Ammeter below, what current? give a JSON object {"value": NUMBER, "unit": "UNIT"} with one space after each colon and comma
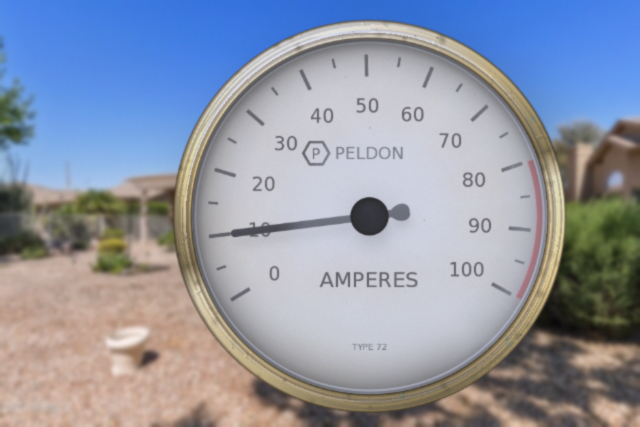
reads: {"value": 10, "unit": "A"}
